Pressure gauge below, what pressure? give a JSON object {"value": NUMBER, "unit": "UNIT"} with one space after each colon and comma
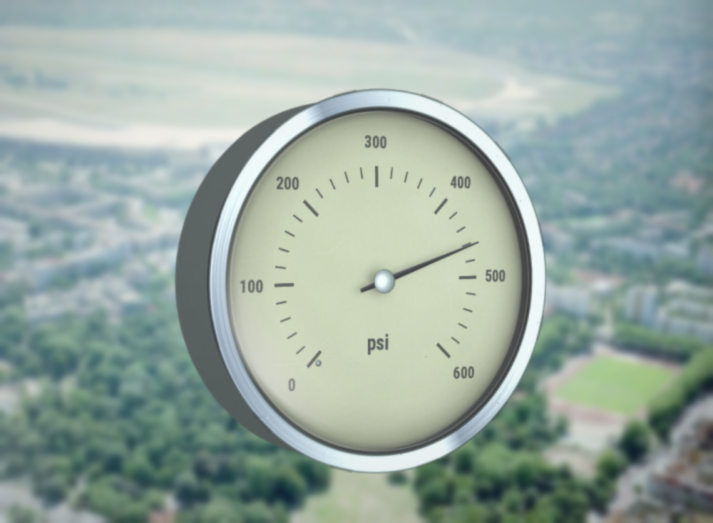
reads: {"value": 460, "unit": "psi"}
